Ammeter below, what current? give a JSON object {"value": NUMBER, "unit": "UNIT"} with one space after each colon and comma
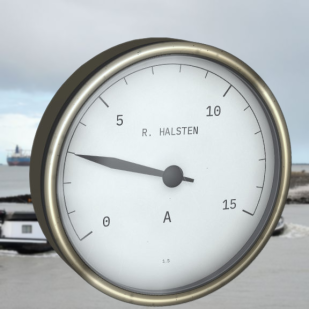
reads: {"value": 3, "unit": "A"}
